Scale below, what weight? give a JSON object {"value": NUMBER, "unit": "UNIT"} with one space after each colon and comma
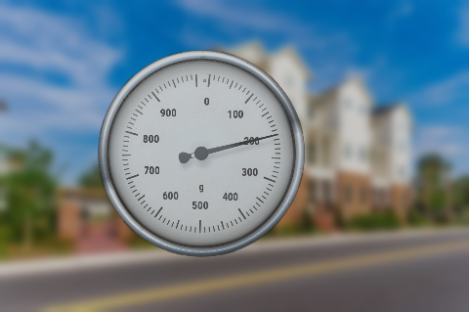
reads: {"value": 200, "unit": "g"}
